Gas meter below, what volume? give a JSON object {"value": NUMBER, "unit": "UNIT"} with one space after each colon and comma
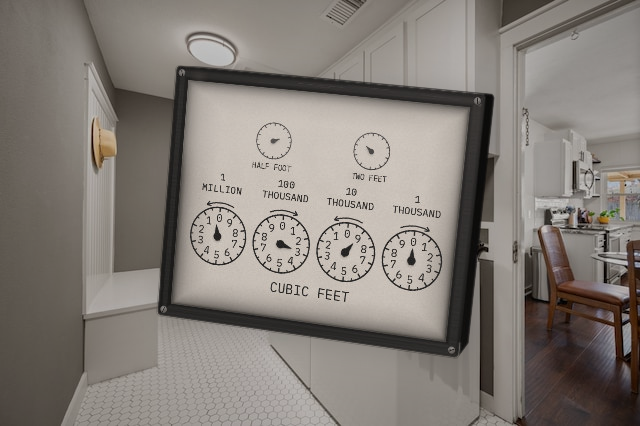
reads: {"value": 29000, "unit": "ft³"}
